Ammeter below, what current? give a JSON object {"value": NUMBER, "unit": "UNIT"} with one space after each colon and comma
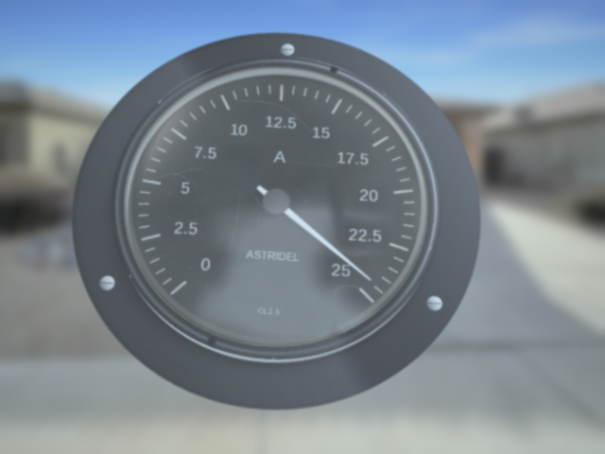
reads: {"value": 24.5, "unit": "A"}
